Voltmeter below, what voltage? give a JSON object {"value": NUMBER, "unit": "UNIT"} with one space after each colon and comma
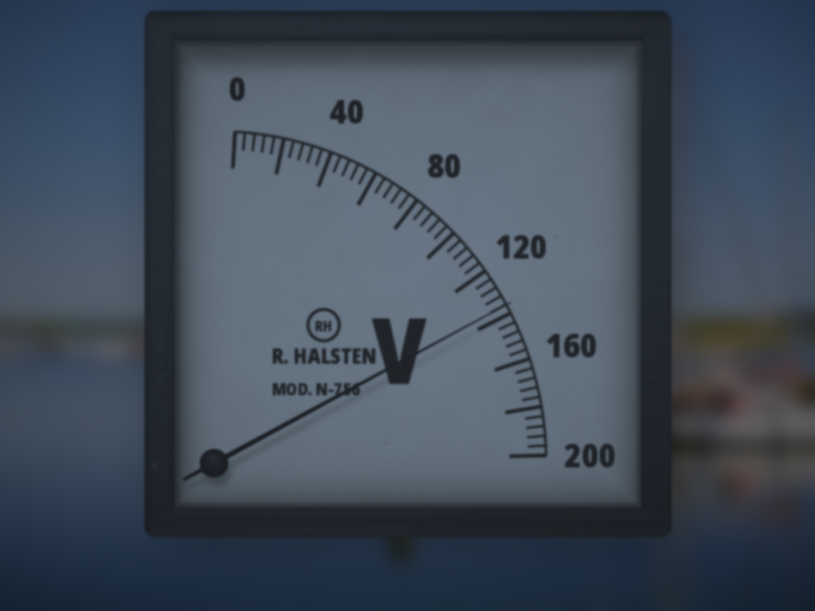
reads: {"value": 136, "unit": "V"}
